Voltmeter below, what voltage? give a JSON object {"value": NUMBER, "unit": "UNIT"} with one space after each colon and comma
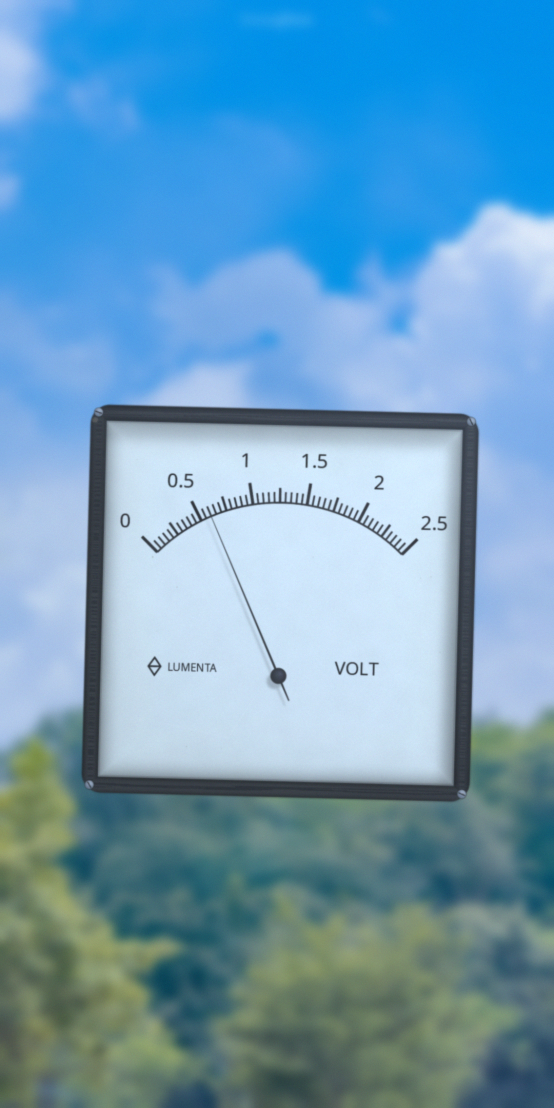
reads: {"value": 0.6, "unit": "V"}
